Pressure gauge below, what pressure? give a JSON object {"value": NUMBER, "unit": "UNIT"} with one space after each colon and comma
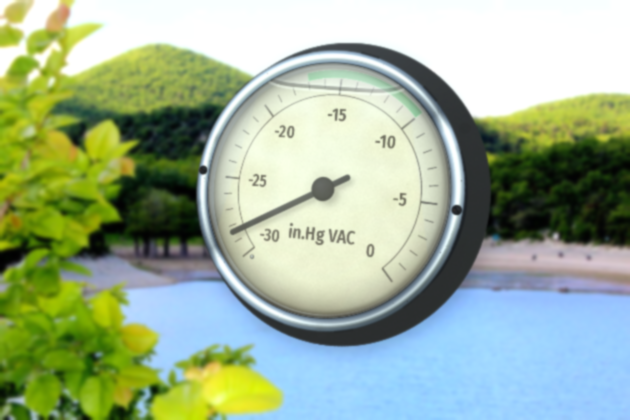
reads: {"value": -28.5, "unit": "inHg"}
